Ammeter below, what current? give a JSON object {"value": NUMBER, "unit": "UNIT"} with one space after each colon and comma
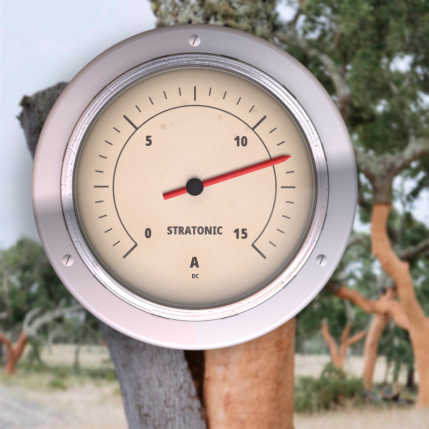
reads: {"value": 11.5, "unit": "A"}
